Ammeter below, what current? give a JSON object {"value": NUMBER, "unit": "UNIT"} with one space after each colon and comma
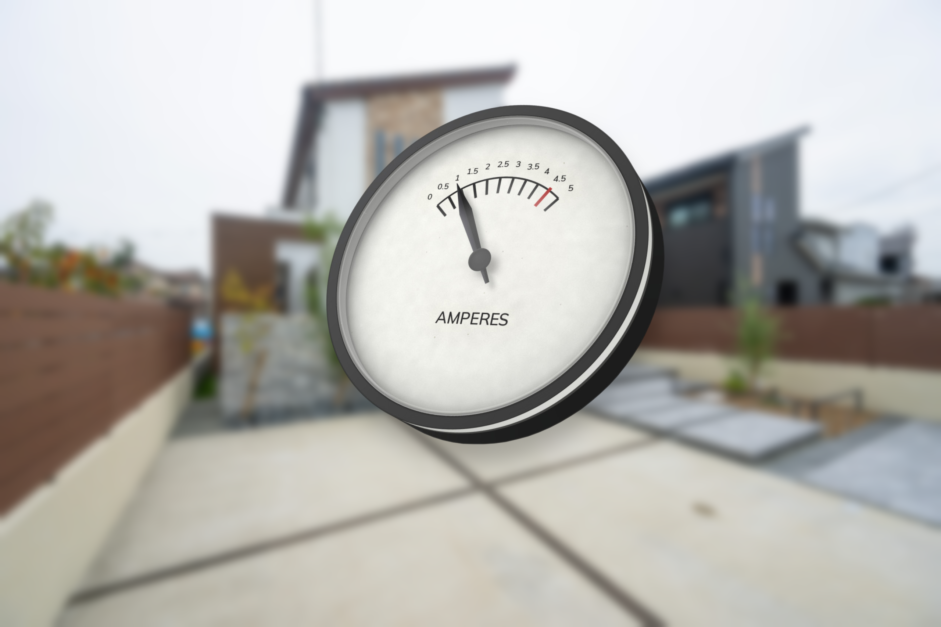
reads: {"value": 1, "unit": "A"}
